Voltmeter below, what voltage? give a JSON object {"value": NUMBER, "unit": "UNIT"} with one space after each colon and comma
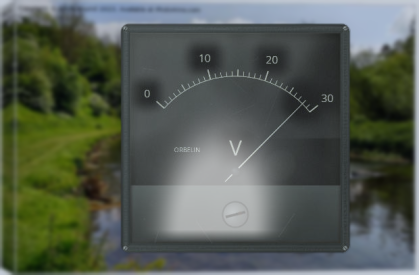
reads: {"value": 28, "unit": "V"}
